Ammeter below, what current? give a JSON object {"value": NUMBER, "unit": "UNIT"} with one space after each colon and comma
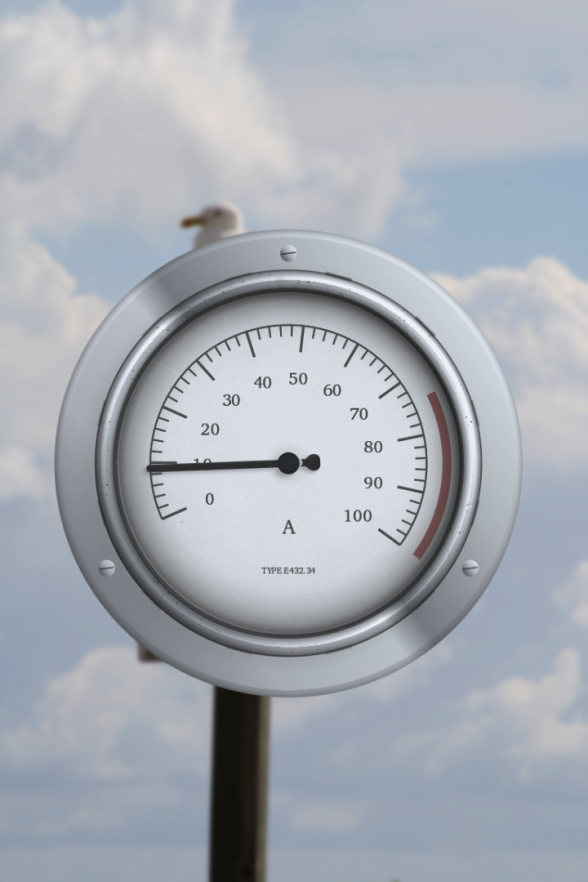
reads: {"value": 9, "unit": "A"}
